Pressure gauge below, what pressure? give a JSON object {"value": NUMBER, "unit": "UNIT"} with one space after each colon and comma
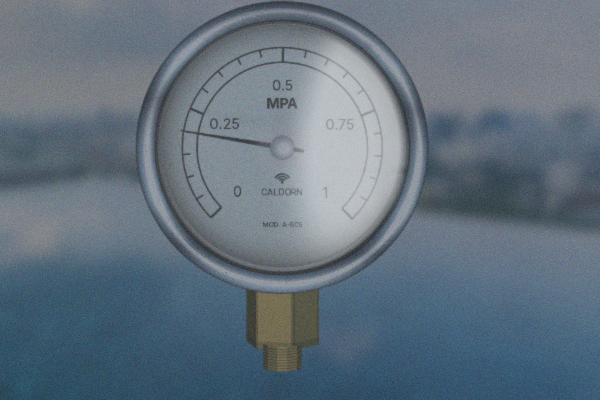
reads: {"value": 0.2, "unit": "MPa"}
